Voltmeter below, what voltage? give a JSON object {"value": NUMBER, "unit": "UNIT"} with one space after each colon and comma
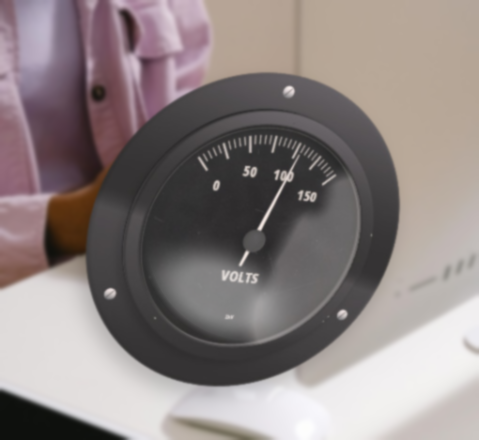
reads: {"value": 100, "unit": "V"}
